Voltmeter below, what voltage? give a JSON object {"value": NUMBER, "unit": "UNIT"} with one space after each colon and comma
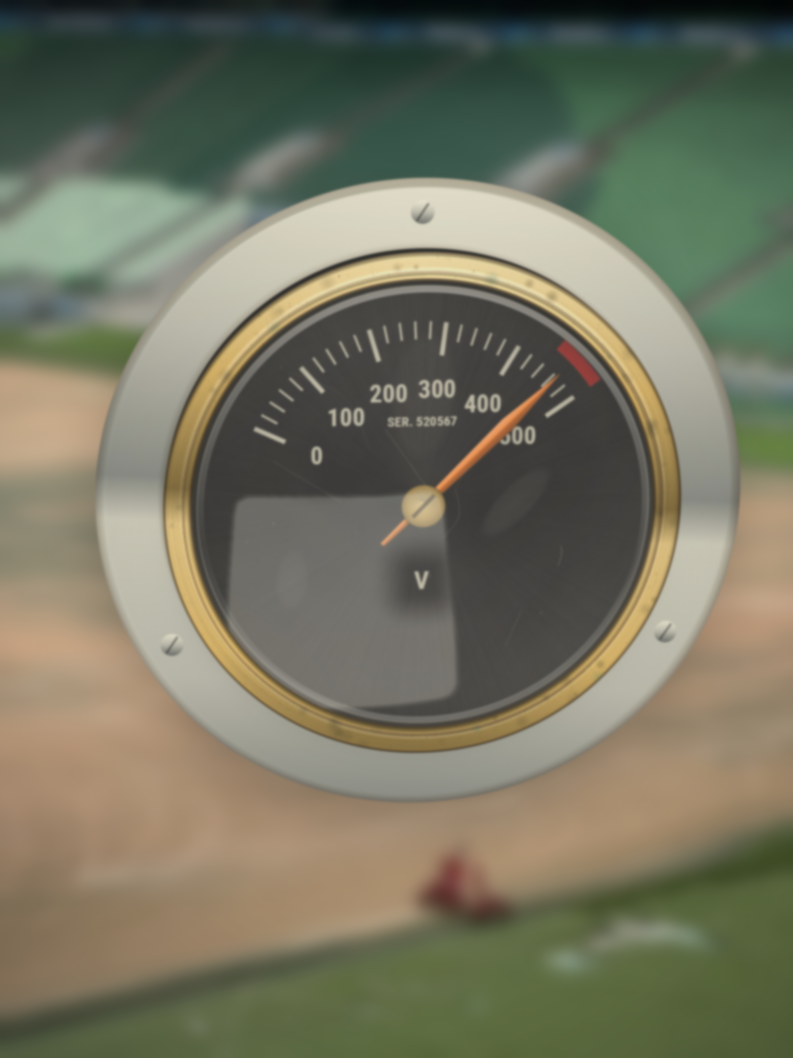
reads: {"value": 460, "unit": "V"}
